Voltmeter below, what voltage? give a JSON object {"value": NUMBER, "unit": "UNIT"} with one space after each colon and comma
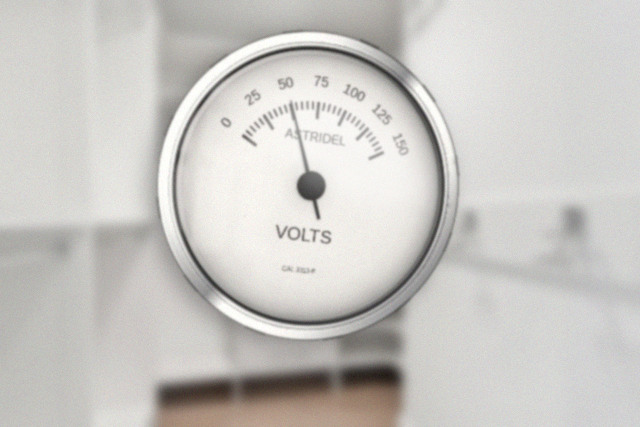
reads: {"value": 50, "unit": "V"}
